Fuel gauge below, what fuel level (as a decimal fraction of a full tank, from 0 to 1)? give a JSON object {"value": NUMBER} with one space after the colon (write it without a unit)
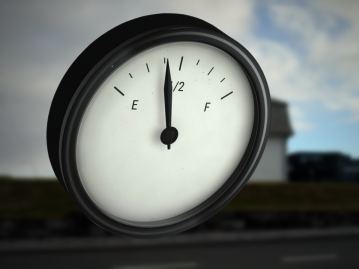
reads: {"value": 0.375}
